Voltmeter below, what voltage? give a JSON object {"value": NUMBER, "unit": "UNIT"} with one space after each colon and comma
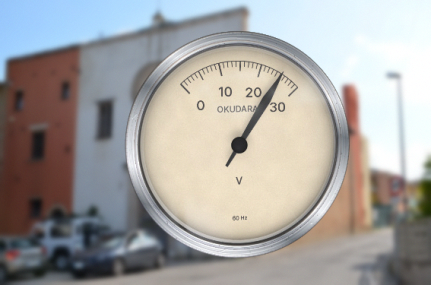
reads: {"value": 25, "unit": "V"}
